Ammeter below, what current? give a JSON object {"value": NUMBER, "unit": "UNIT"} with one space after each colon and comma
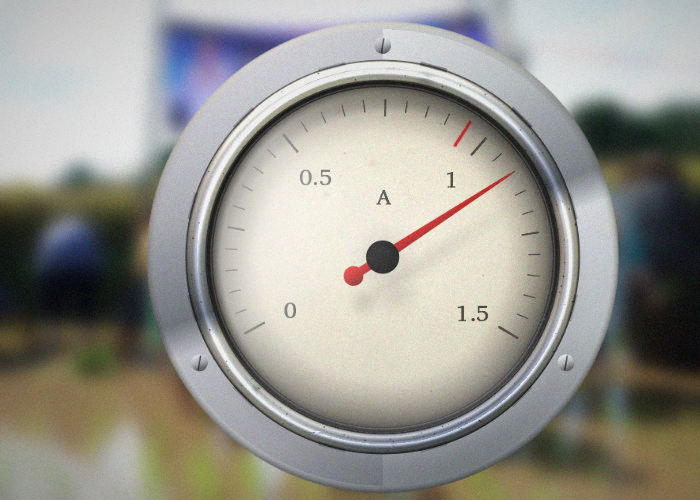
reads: {"value": 1.1, "unit": "A"}
